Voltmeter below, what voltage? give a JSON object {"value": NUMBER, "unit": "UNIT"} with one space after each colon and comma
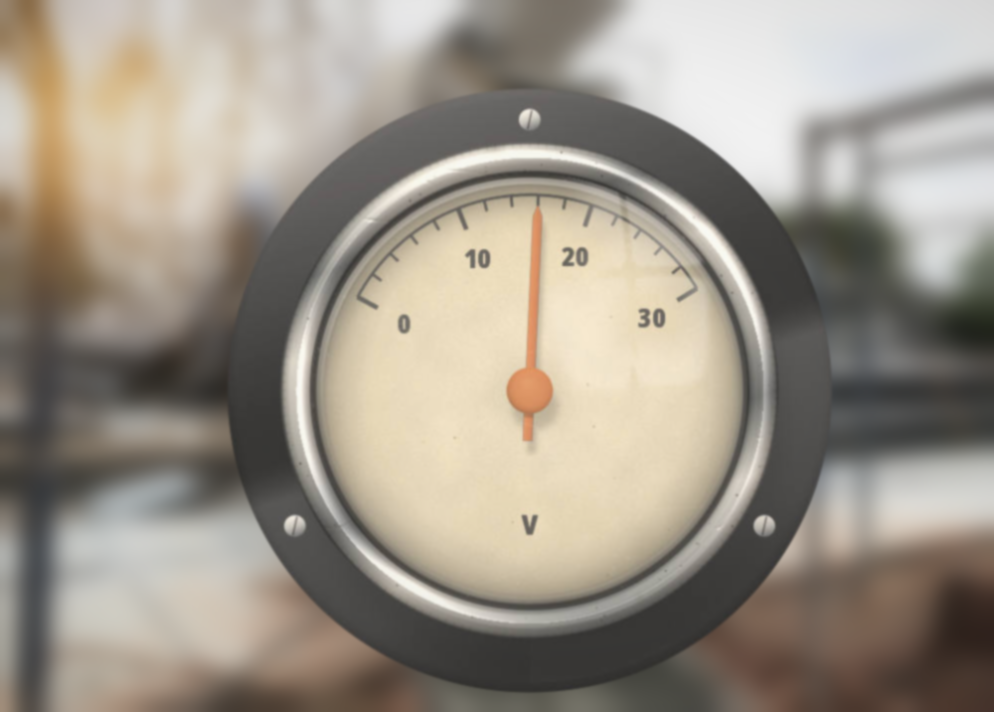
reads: {"value": 16, "unit": "V"}
